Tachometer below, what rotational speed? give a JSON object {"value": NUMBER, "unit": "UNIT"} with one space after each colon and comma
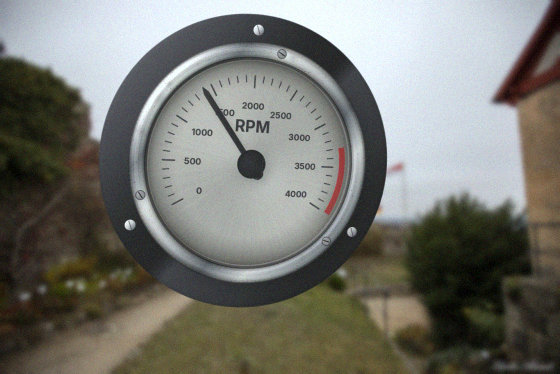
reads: {"value": 1400, "unit": "rpm"}
